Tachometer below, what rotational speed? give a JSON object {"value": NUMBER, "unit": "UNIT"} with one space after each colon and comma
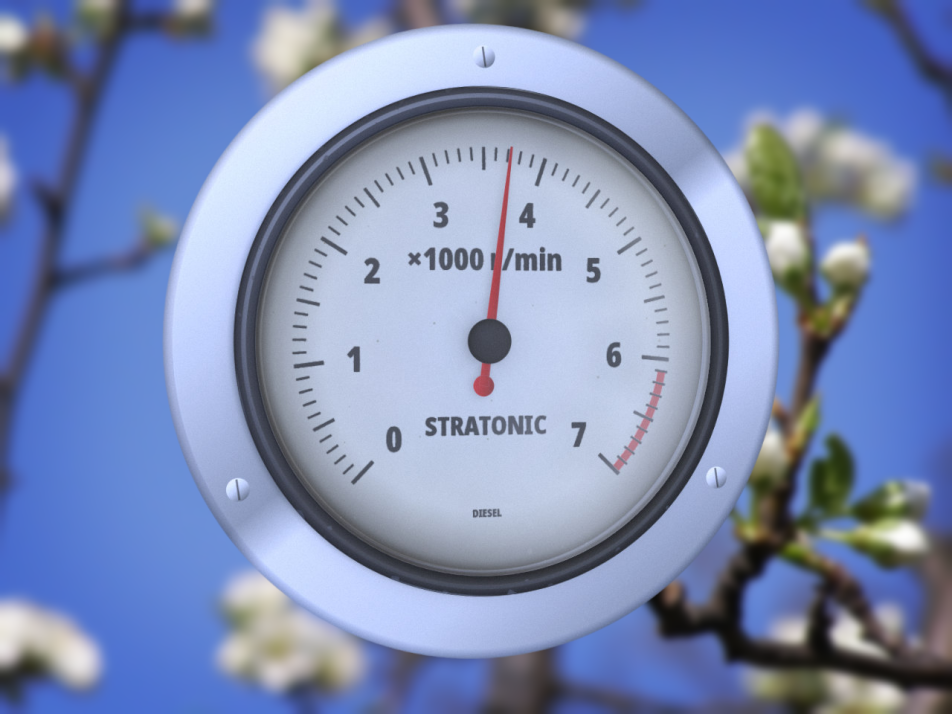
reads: {"value": 3700, "unit": "rpm"}
